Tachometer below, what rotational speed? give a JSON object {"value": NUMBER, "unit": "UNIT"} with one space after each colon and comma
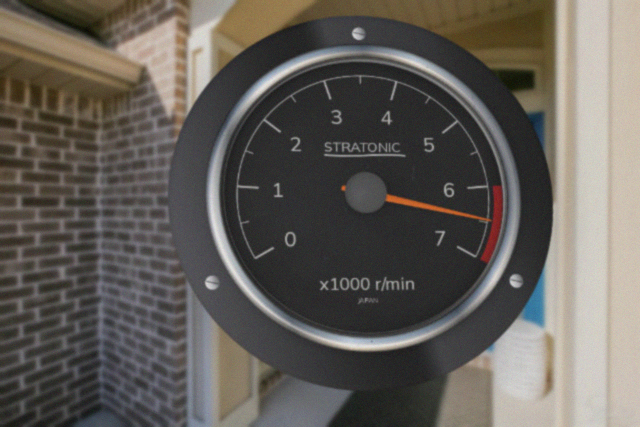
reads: {"value": 6500, "unit": "rpm"}
